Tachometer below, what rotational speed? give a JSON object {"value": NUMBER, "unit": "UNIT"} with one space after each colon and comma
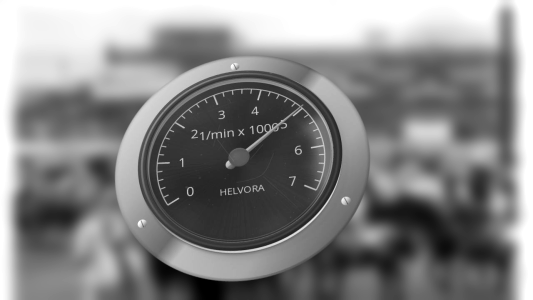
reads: {"value": 5000, "unit": "rpm"}
